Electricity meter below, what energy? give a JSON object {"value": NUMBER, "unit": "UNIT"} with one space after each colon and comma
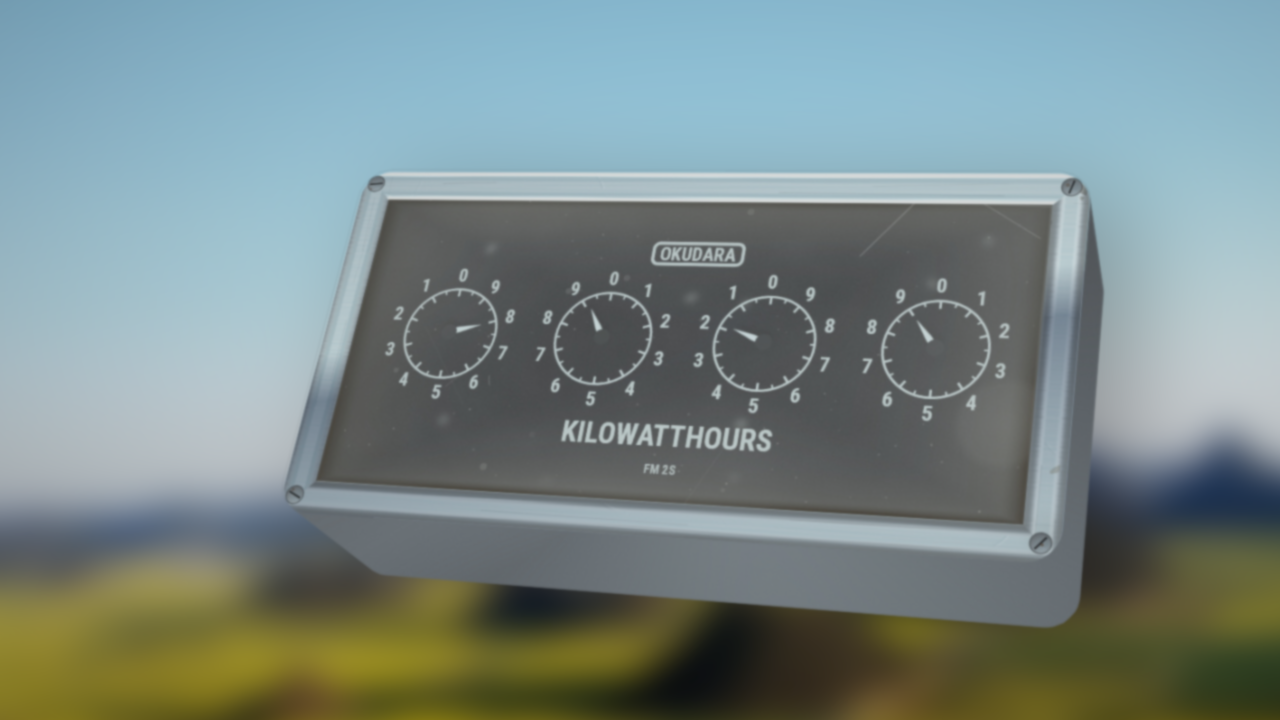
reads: {"value": 7919, "unit": "kWh"}
